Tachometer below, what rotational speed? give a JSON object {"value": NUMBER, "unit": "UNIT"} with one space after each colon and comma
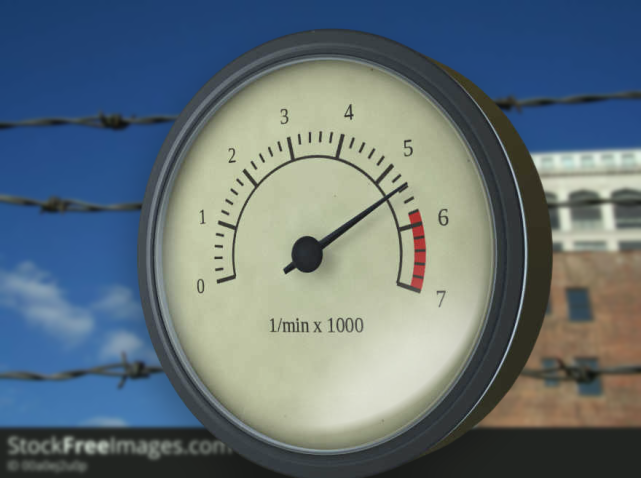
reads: {"value": 5400, "unit": "rpm"}
